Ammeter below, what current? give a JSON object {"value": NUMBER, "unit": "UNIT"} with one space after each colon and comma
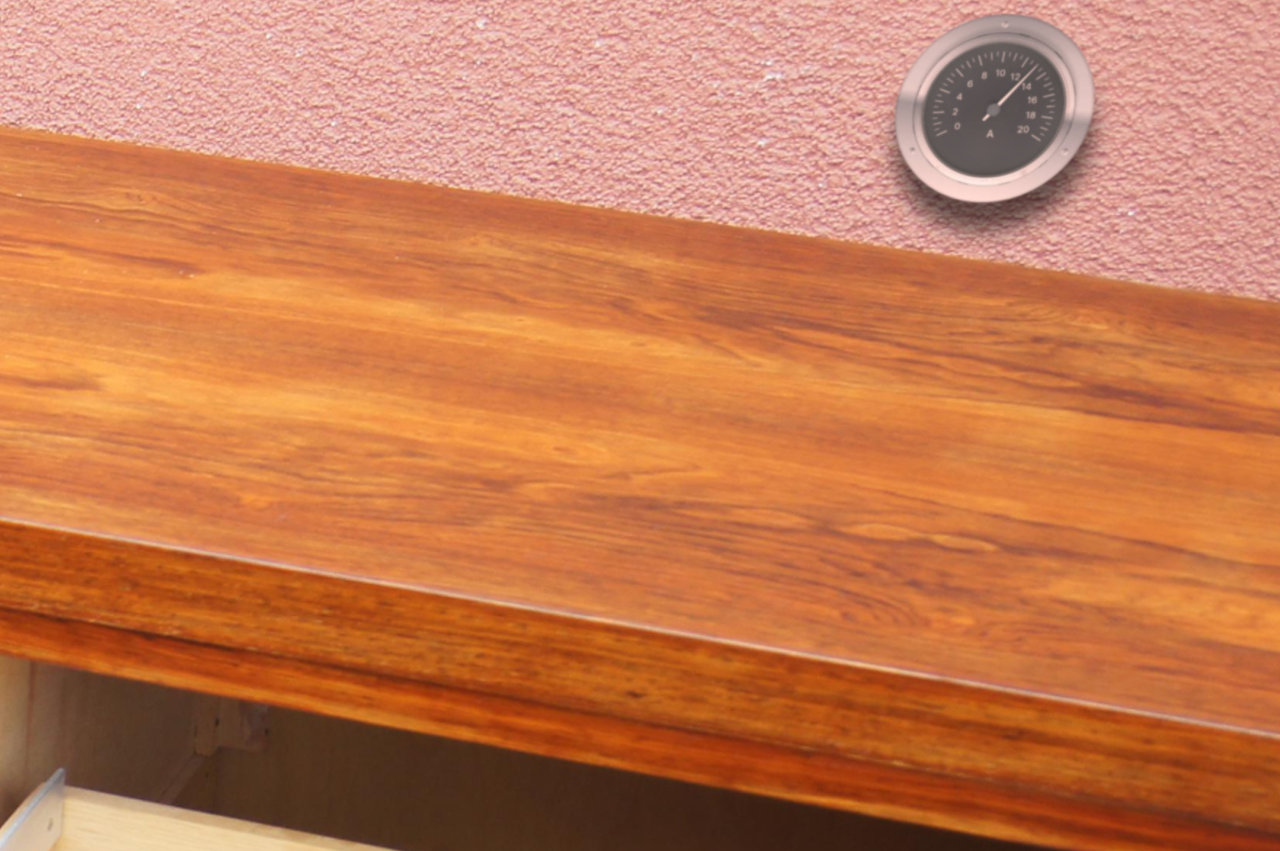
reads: {"value": 13, "unit": "A"}
